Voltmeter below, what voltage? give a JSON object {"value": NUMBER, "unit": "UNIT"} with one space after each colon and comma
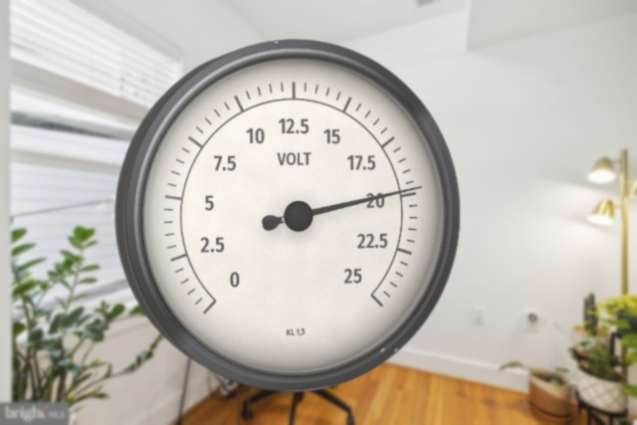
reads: {"value": 19.75, "unit": "V"}
